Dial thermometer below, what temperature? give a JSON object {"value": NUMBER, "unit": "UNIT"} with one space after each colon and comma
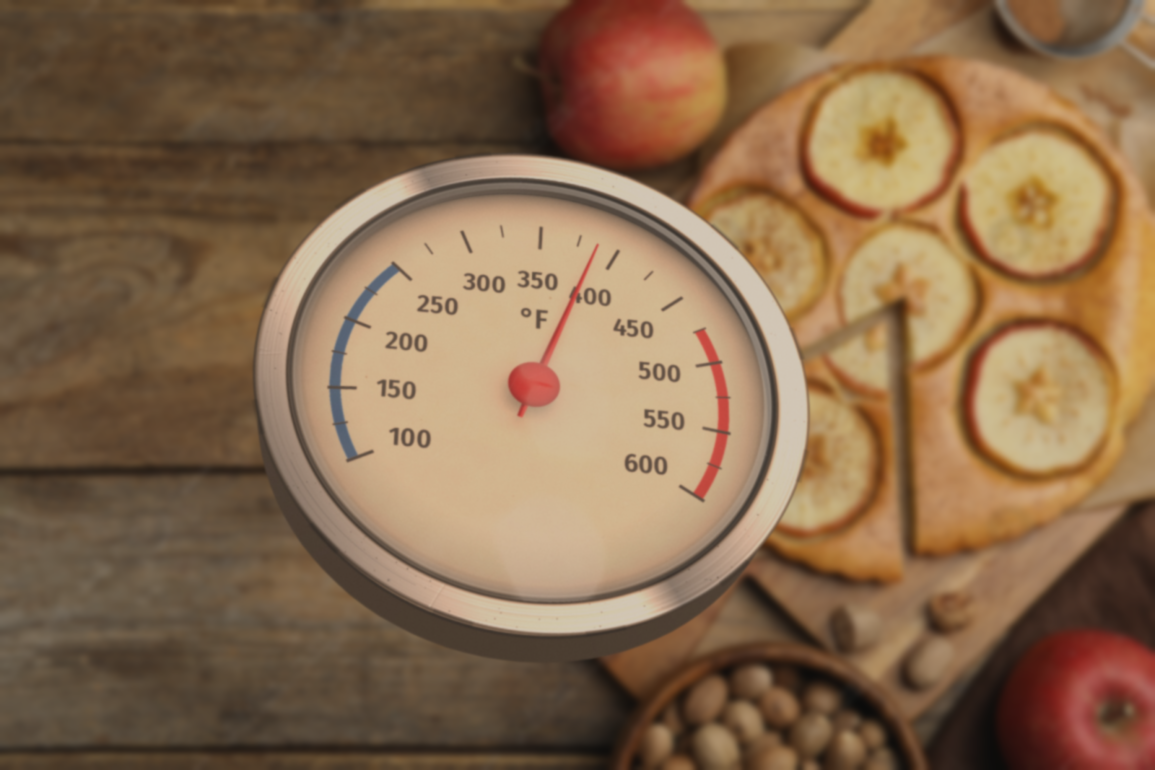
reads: {"value": 387.5, "unit": "°F"}
